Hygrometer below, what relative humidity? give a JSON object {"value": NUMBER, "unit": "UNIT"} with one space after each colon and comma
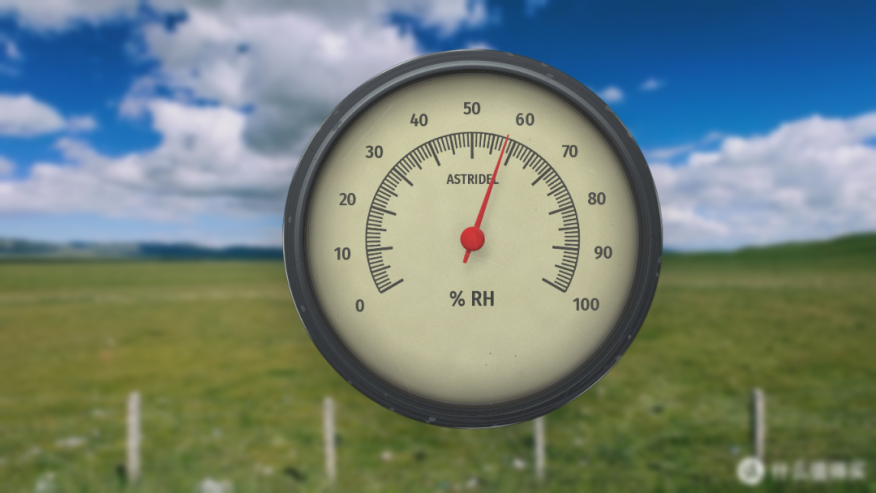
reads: {"value": 58, "unit": "%"}
